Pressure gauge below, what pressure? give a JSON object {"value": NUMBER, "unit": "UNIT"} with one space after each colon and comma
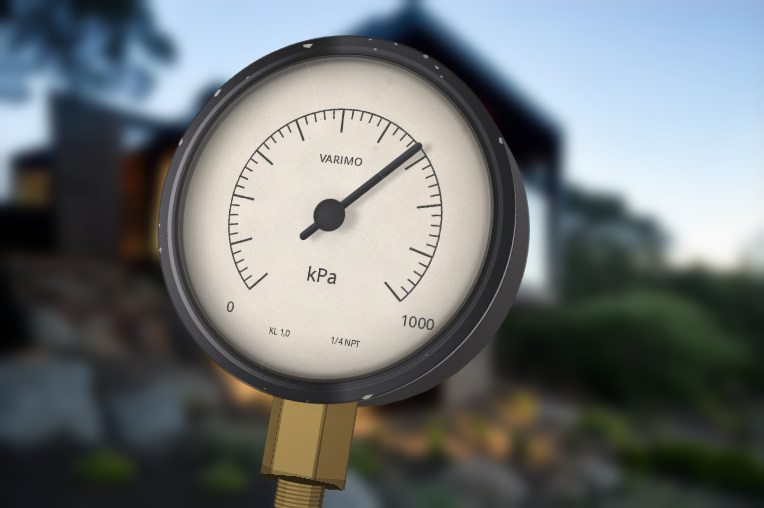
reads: {"value": 680, "unit": "kPa"}
